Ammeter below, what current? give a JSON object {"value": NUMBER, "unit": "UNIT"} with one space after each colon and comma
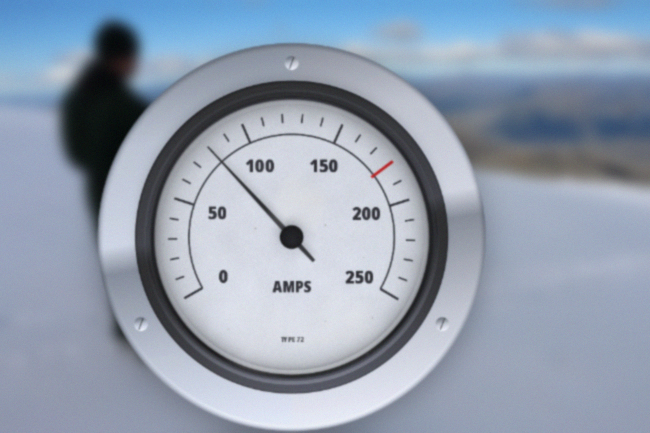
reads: {"value": 80, "unit": "A"}
